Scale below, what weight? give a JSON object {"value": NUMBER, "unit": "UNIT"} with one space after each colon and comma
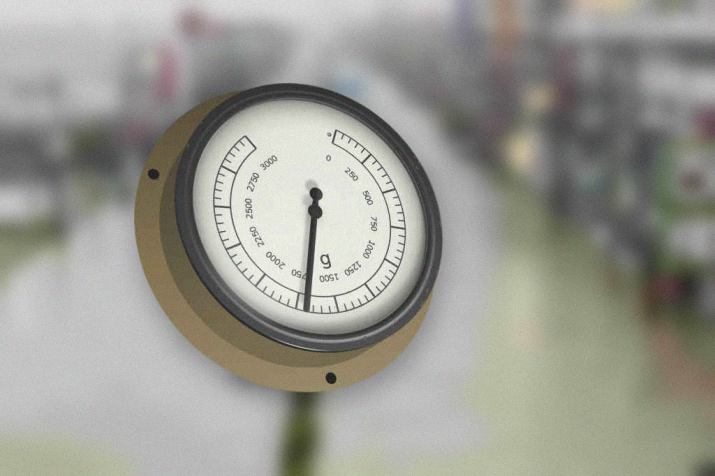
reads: {"value": 1700, "unit": "g"}
